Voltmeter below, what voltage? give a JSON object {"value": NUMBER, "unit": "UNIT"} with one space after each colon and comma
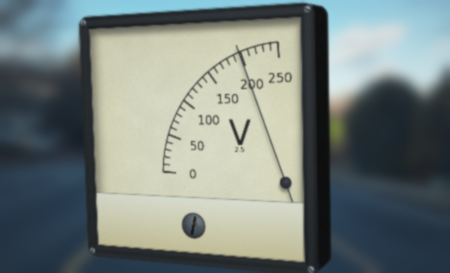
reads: {"value": 200, "unit": "V"}
